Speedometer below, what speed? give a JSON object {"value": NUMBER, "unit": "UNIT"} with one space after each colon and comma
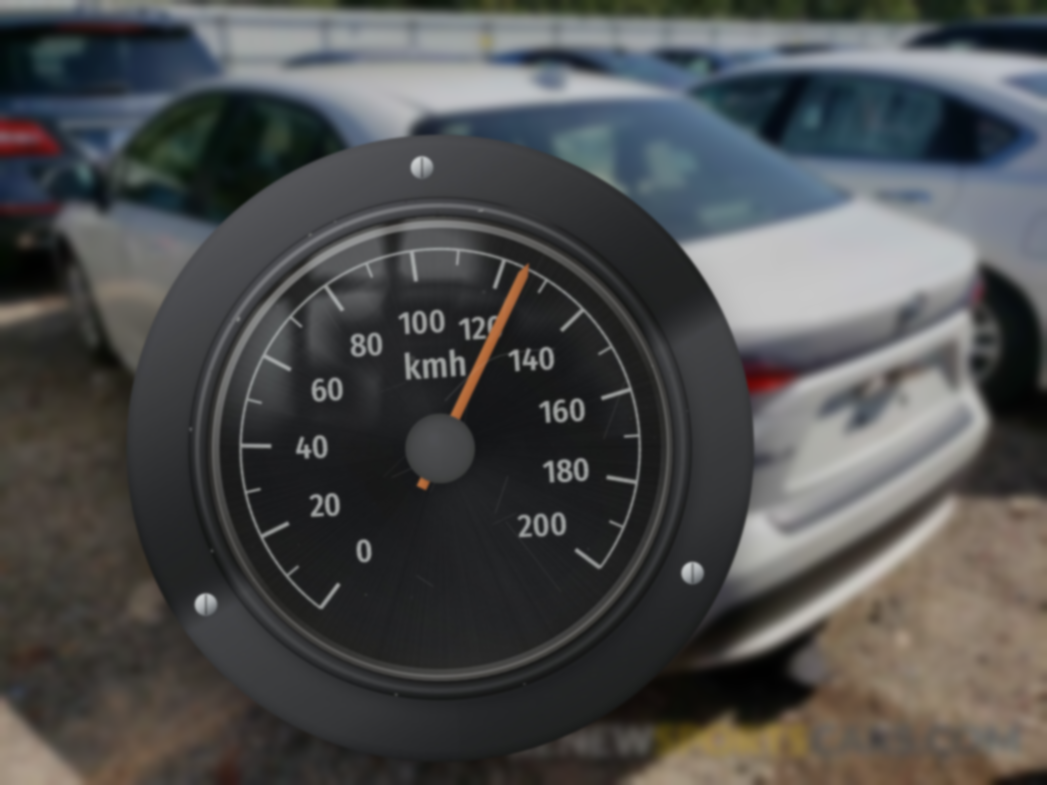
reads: {"value": 125, "unit": "km/h"}
